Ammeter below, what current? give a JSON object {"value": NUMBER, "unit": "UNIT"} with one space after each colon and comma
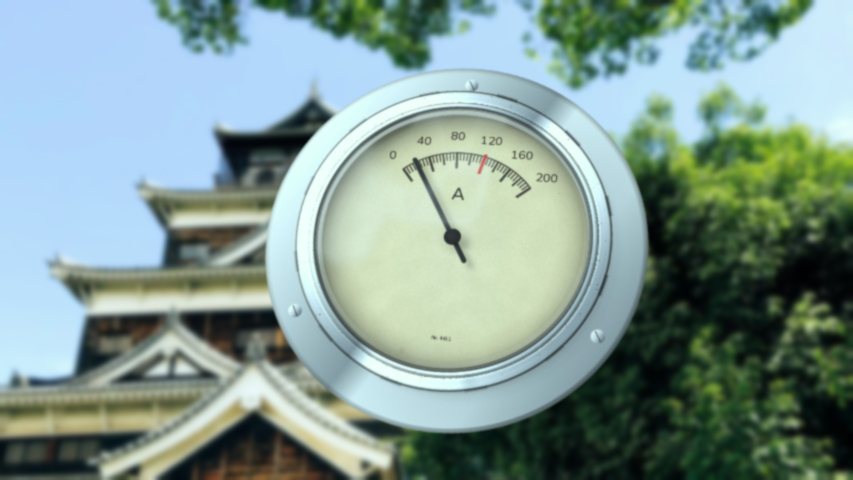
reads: {"value": 20, "unit": "A"}
